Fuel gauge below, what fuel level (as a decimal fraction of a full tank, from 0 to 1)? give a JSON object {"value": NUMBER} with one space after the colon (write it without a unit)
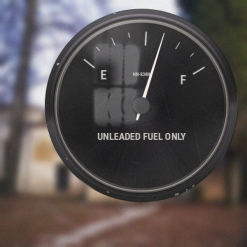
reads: {"value": 0.625}
